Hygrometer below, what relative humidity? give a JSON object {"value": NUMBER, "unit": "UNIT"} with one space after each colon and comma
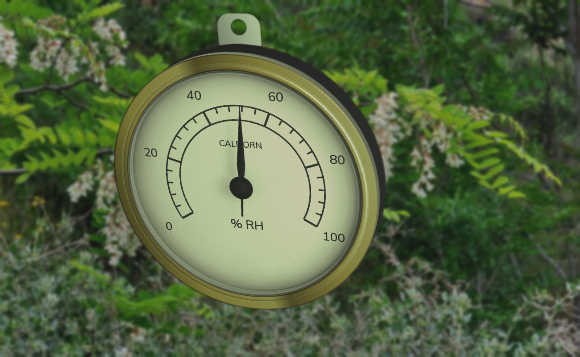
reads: {"value": 52, "unit": "%"}
